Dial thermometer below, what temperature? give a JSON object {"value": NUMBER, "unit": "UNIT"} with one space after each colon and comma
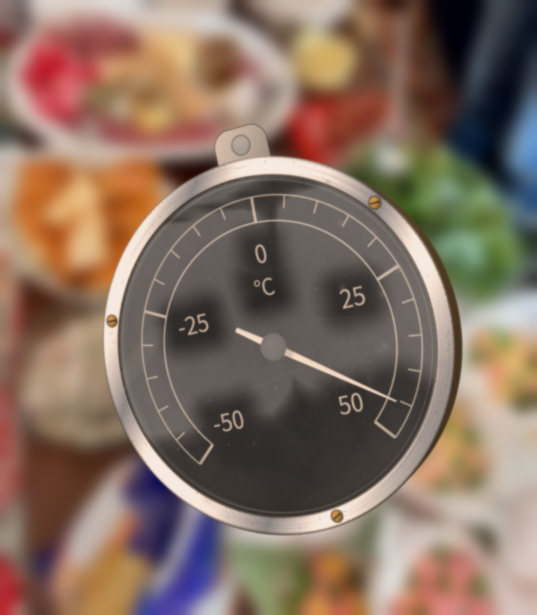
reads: {"value": 45, "unit": "°C"}
